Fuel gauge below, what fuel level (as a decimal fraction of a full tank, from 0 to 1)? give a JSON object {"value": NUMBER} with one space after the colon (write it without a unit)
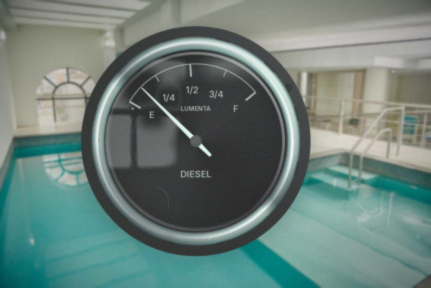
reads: {"value": 0.125}
